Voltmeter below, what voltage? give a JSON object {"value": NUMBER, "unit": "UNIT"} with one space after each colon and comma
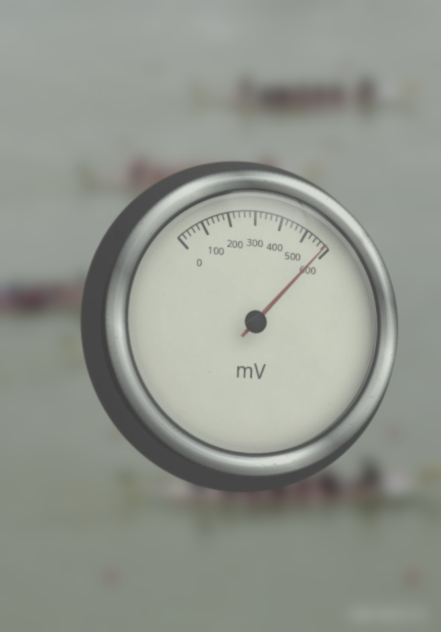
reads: {"value": 580, "unit": "mV"}
